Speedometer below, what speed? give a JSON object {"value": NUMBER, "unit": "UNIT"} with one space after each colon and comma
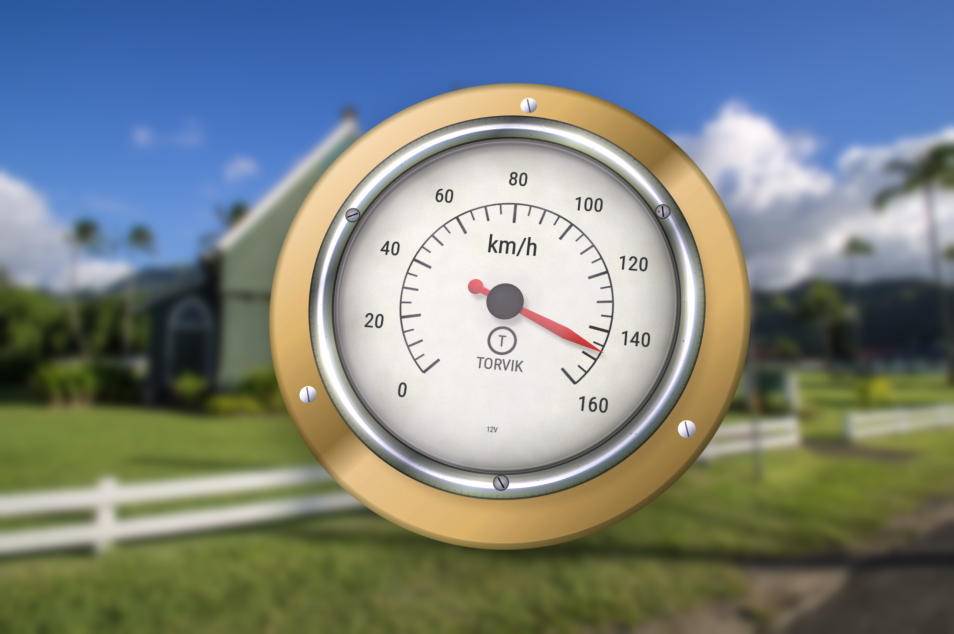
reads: {"value": 147.5, "unit": "km/h"}
